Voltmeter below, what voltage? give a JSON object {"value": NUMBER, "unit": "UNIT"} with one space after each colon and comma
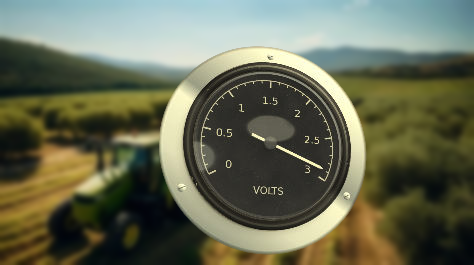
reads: {"value": 2.9, "unit": "V"}
